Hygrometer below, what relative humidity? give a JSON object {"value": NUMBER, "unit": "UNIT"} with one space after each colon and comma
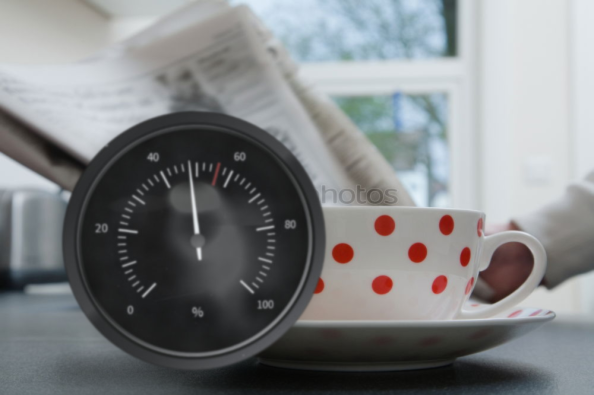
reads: {"value": 48, "unit": "%"}
